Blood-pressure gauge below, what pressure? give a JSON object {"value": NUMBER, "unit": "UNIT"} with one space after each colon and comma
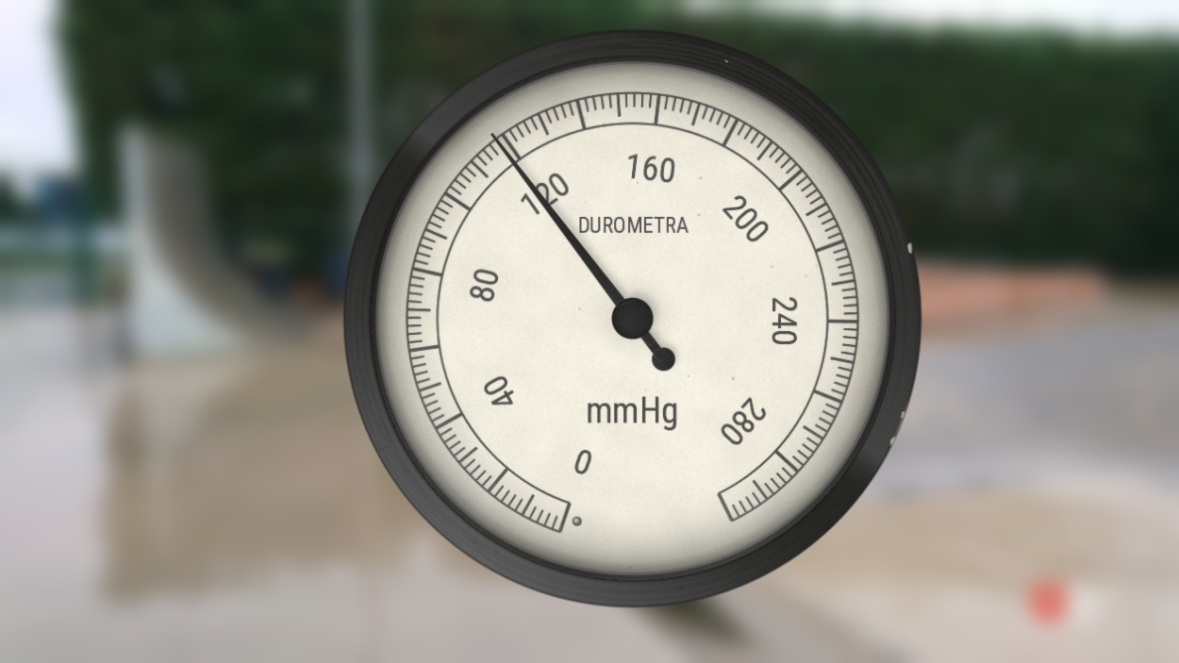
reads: {"value": 118, "unit": "mmHg"}
